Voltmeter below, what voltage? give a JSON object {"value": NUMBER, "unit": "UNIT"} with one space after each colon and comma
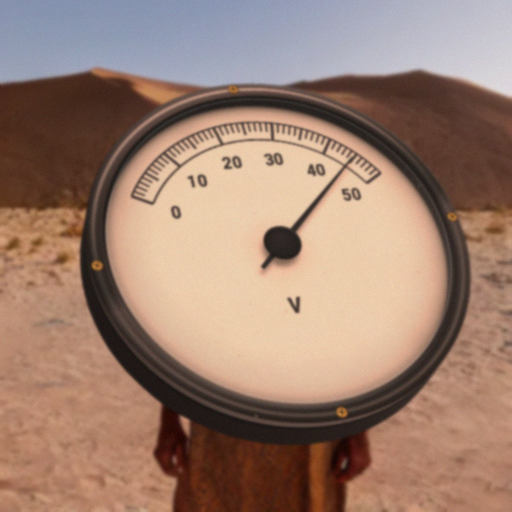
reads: {"value": 45, "unit": "V"}
